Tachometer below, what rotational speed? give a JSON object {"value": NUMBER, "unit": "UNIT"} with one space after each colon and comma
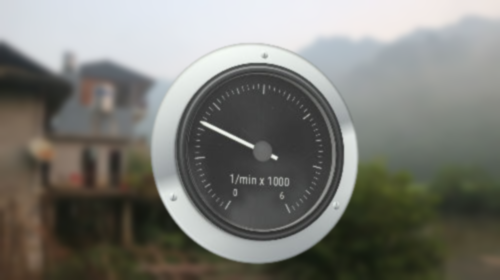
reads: {"value": 1600, "unit": "rpm"}
